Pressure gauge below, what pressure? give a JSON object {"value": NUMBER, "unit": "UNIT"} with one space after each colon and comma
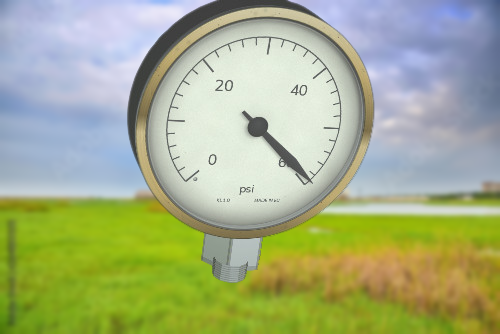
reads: {"value": 59, "unit": "psi"}
